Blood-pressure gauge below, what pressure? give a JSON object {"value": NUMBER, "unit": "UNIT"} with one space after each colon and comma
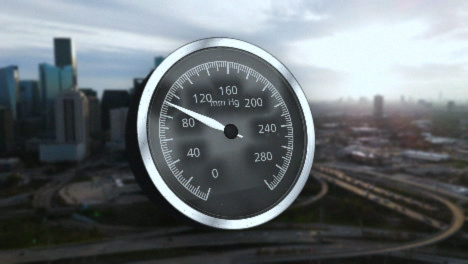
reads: {"value": 90, "unit": "mmHg"}
